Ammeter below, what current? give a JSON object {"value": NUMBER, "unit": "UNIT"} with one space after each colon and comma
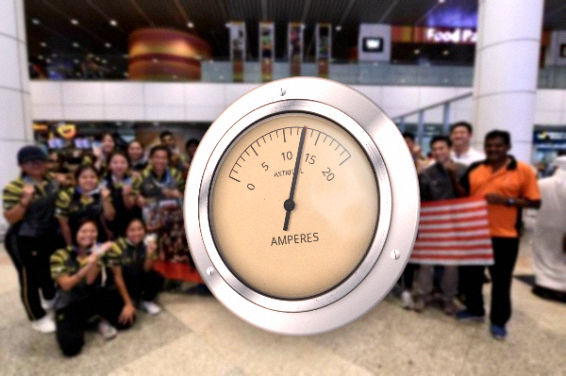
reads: {"value": 13, "unit": "A"}
